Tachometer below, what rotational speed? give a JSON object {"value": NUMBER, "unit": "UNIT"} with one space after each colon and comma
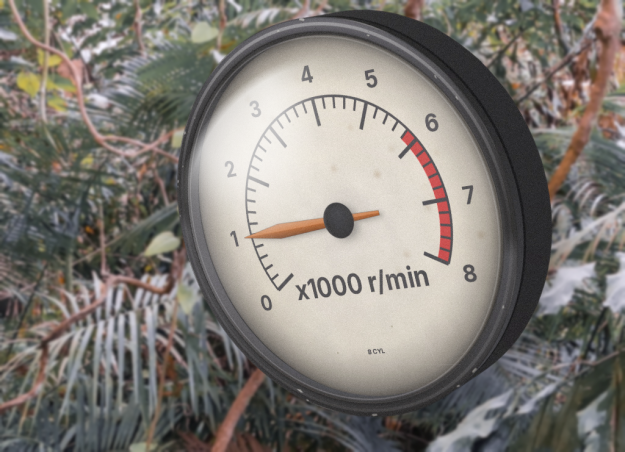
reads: {"value": 1000, "unit": "rpm"}
